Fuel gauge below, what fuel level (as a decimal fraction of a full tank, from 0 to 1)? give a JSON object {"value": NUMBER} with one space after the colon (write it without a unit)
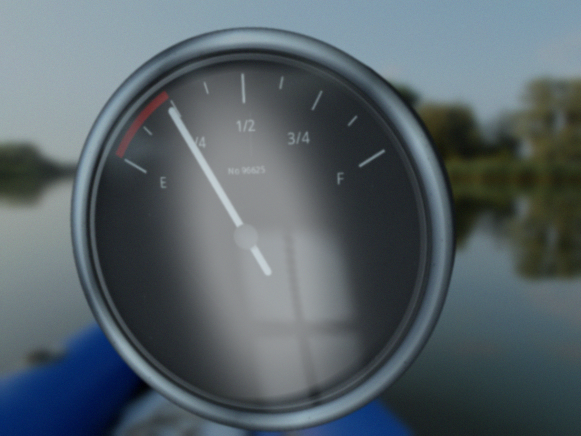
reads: {"value": 0.25}
